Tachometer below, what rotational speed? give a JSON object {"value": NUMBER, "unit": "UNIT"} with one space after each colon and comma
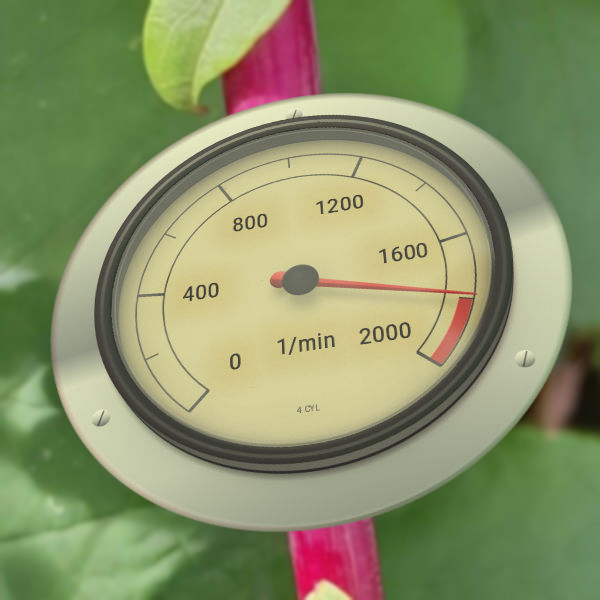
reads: {"value": 1800, "unit": "rpm"}
